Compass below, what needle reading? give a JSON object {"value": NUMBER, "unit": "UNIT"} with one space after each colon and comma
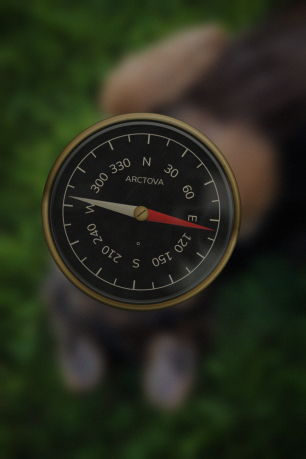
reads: {"value": 97.5, "unit": "°"}
